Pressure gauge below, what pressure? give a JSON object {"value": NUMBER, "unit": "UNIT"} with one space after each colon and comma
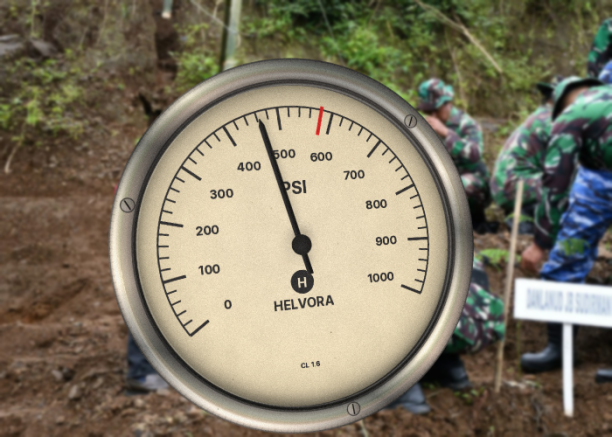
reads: {"value": 460, "unit": "psi"}
